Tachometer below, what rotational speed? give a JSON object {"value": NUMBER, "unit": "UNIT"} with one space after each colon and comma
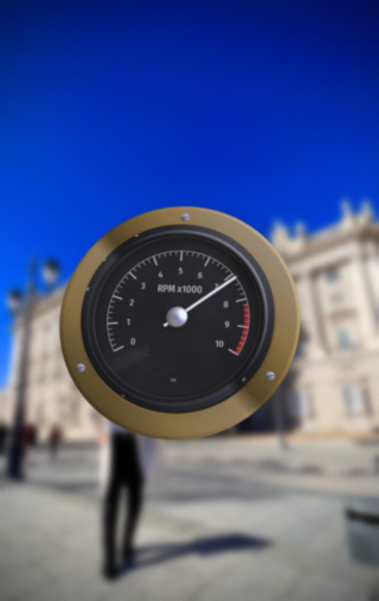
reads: {"value": 7200, "unit": "rpm"}
